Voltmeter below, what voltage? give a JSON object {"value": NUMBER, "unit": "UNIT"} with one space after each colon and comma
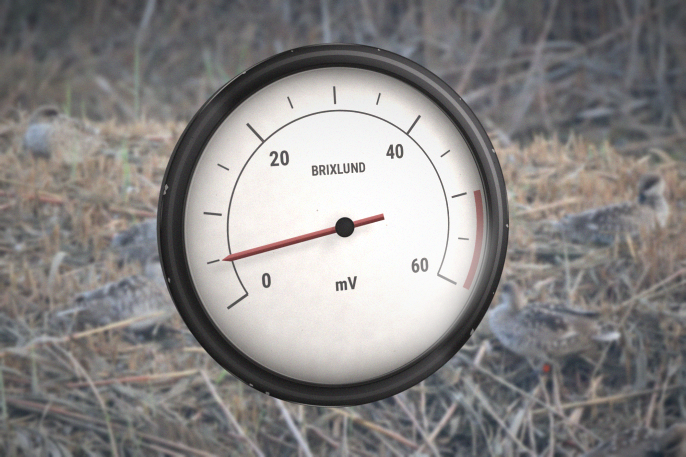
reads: {"value": 5, "unit": "mV"}
